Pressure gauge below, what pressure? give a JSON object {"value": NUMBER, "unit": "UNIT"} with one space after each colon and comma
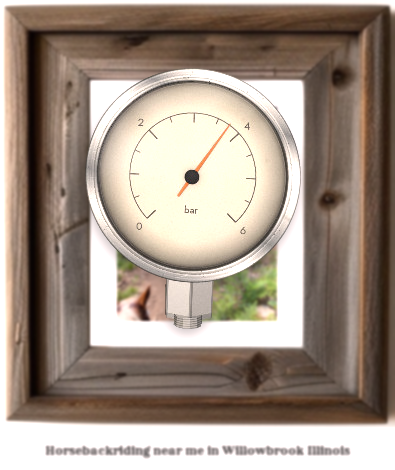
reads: {"value": 3.75, "unit": "bar"}
